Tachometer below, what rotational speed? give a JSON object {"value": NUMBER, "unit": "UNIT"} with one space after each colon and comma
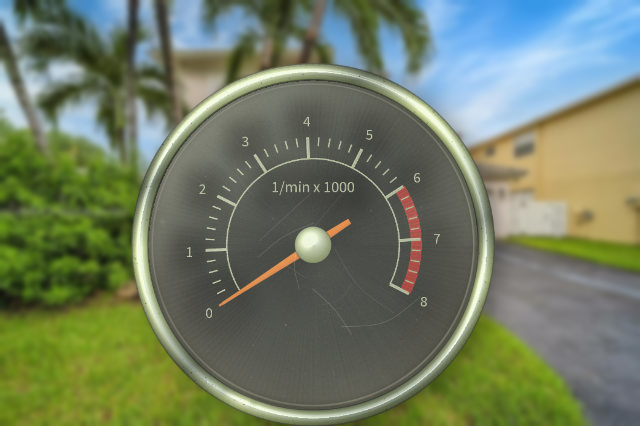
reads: {"value": 0, "unit": "rpm"}
